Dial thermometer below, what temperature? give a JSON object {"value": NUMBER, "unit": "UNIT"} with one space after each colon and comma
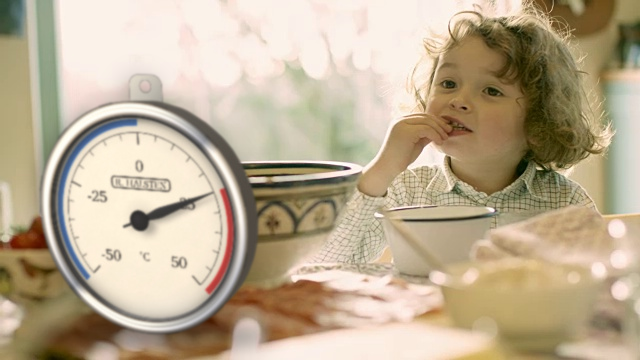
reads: {"value": 25, "unit": "°C"}
